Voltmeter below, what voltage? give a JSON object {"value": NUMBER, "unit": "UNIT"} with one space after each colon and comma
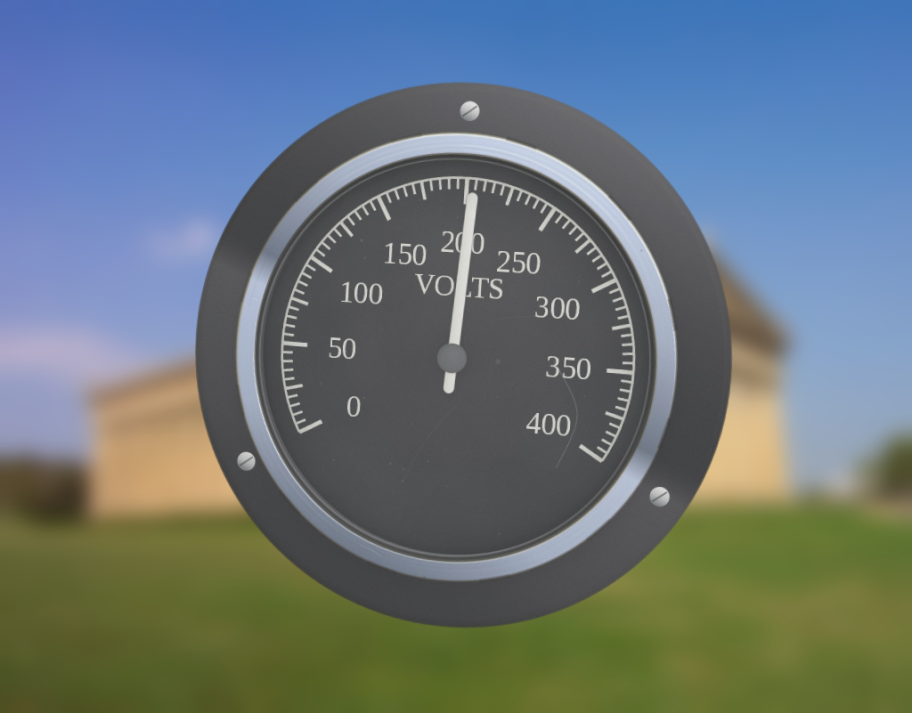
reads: {"value": 205, "unit": "V"}
